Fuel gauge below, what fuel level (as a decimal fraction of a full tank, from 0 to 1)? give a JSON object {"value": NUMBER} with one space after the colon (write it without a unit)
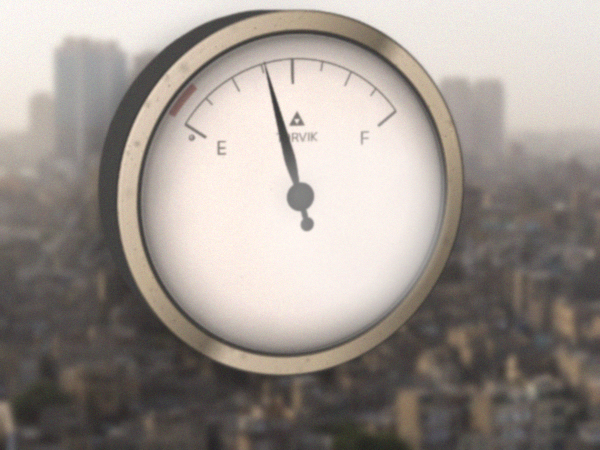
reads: {"value": 0.375}
